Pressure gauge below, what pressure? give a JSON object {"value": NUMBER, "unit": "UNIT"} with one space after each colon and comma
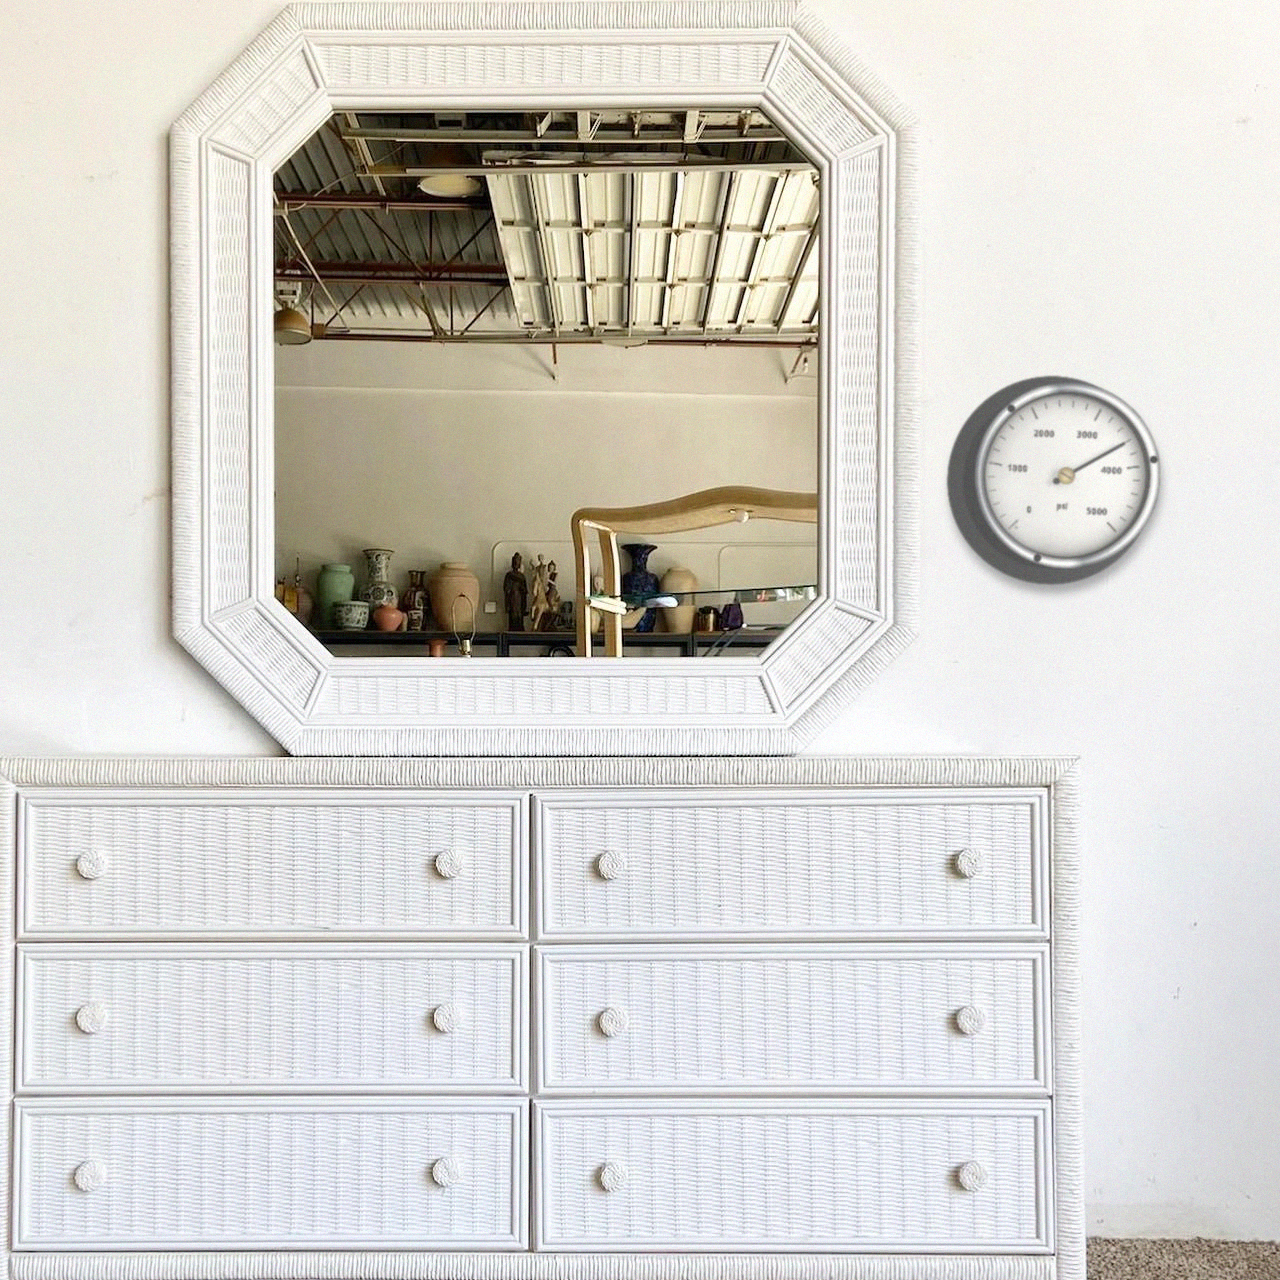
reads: {"value": 3600, "unit": "psi"}
